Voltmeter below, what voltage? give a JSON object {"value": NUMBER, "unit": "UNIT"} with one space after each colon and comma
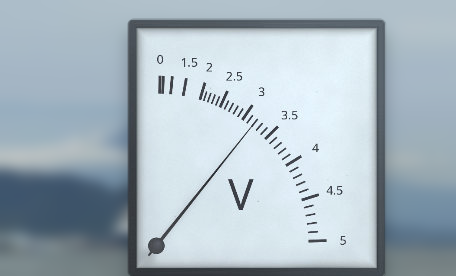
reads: {"value": 3.2, "unit": "V"}
